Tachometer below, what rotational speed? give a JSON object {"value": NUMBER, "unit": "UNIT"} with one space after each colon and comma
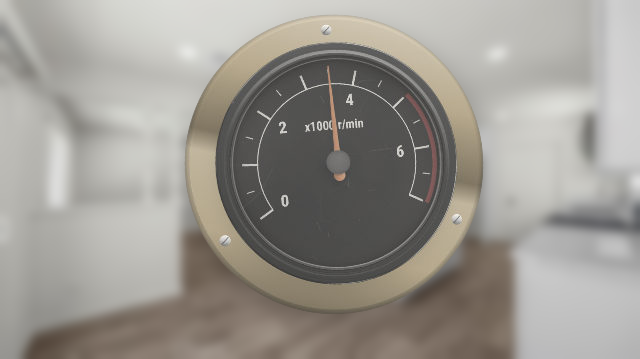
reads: {"value": 3500, "unit": "rpm"}
